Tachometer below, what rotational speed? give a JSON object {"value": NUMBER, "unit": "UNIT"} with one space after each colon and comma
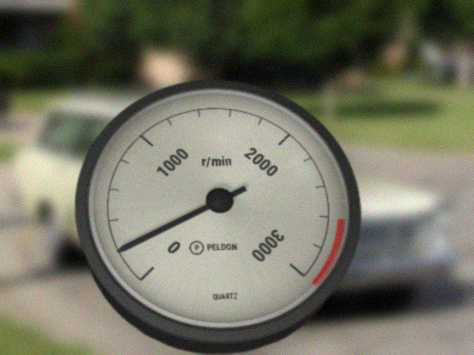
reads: {"value": 200, "unit": "rpm"}
